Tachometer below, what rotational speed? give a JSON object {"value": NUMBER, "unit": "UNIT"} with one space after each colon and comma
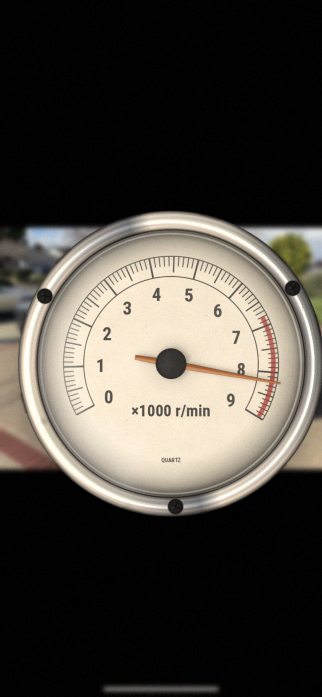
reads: {"value": 8200, "unit": "rpm"}
